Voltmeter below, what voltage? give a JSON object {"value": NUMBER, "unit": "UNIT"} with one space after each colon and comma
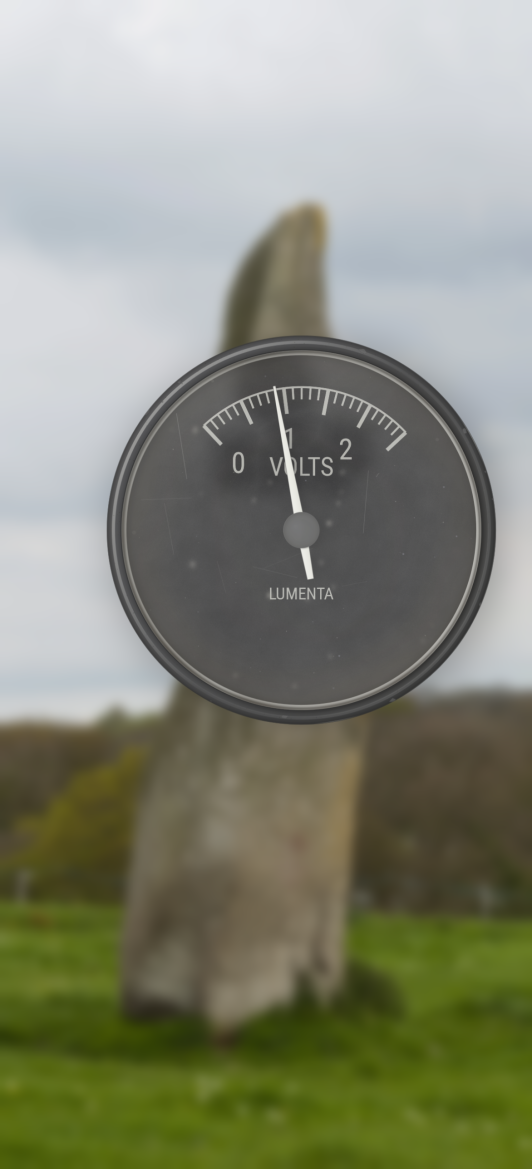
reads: {"value": 0.9, "unit": "V"}
